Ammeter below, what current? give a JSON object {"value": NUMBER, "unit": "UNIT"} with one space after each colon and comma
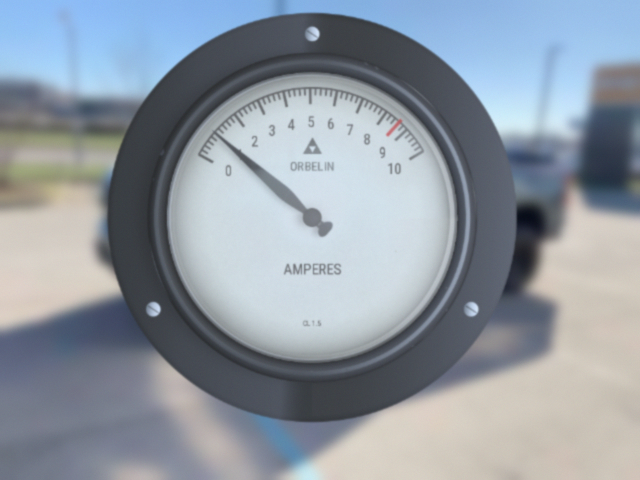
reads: {"value": 1, "unit": "A"}
